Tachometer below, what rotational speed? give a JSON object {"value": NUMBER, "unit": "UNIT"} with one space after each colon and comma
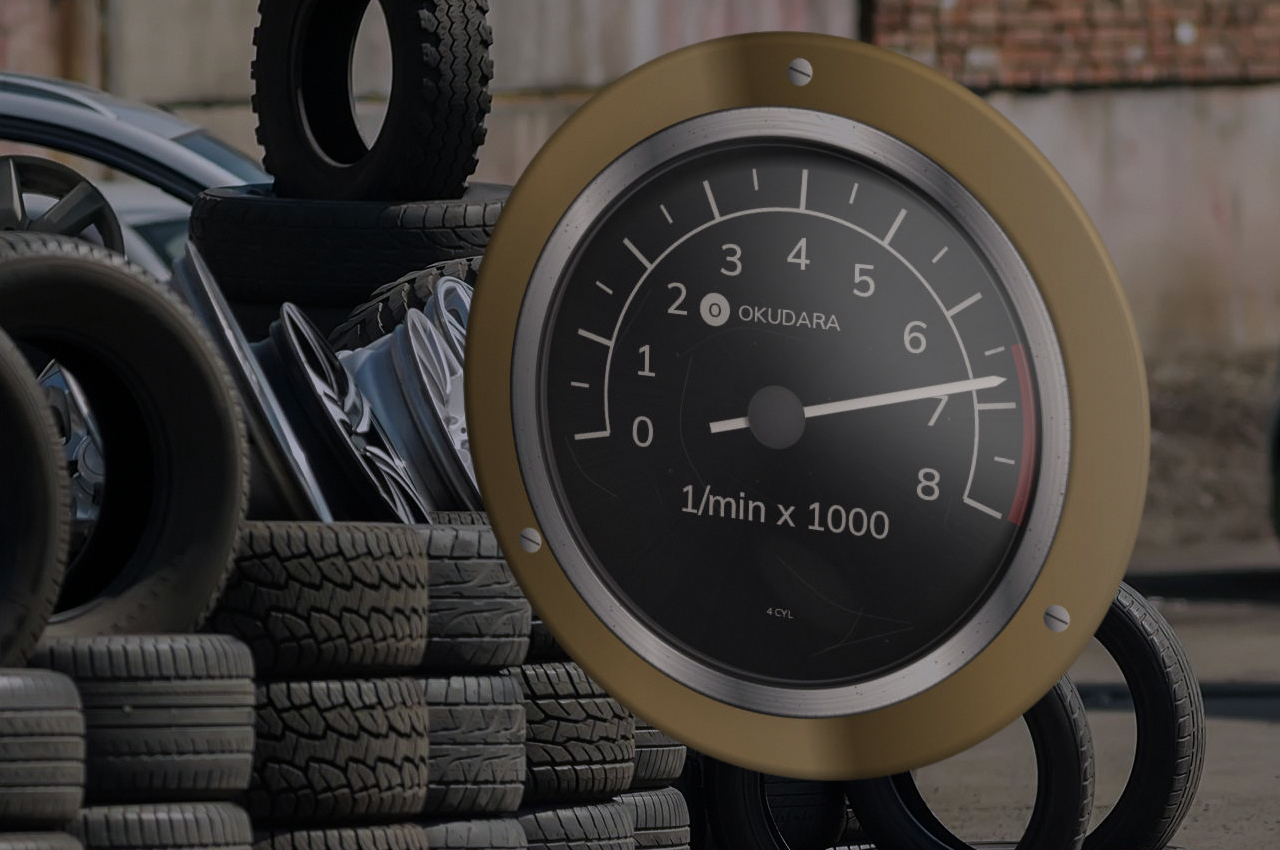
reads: {"value": 6750, "unit": "rpm"}
